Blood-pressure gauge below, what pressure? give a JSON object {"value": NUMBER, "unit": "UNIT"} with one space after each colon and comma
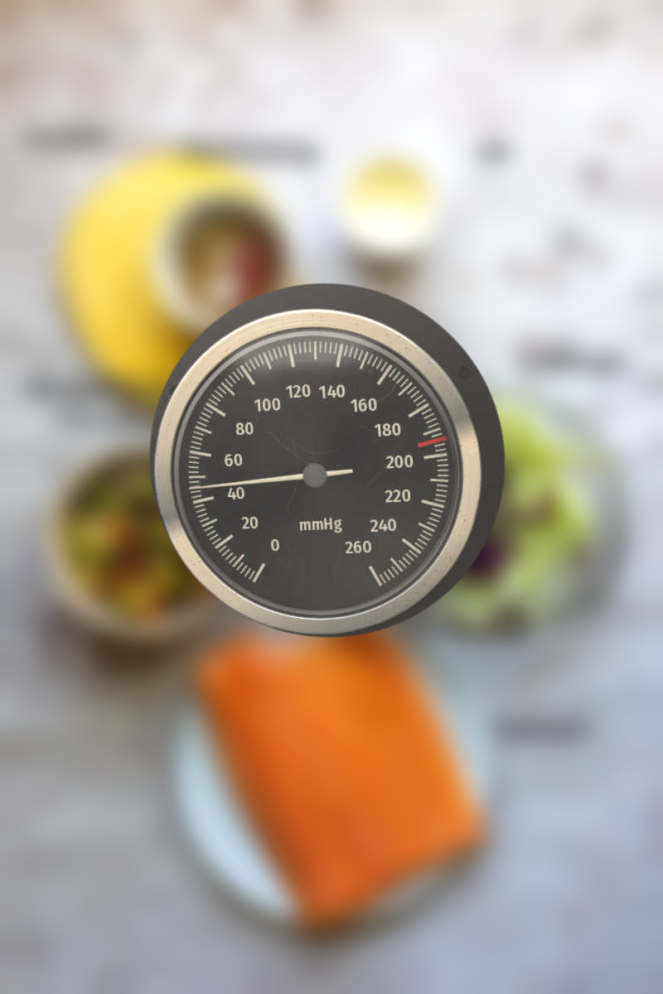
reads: {"value": 46, "unit": "mmHg"}
